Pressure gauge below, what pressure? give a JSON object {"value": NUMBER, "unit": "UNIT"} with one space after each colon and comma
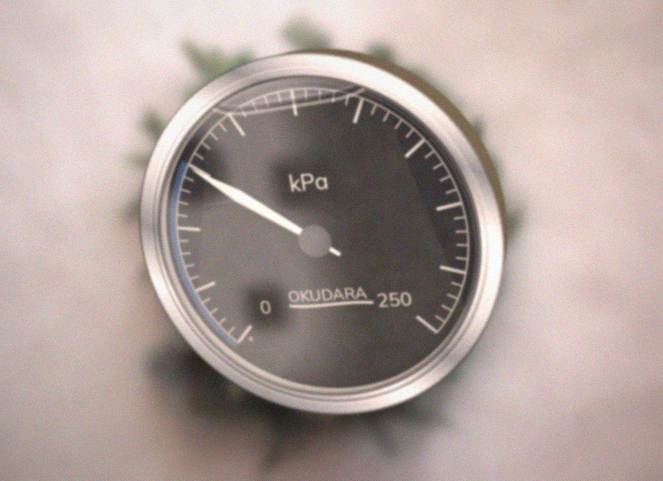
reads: {"value": 75, "unit": "kPa"}
